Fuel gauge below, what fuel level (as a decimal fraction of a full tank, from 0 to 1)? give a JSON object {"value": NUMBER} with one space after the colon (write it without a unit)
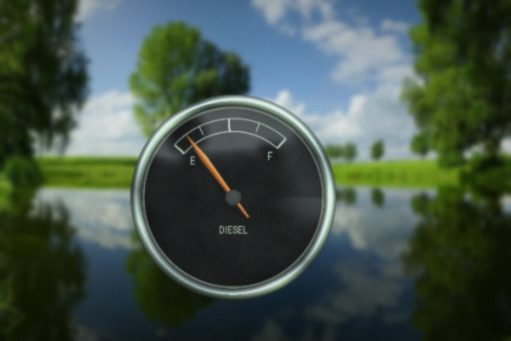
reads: {"value": 0.125}
